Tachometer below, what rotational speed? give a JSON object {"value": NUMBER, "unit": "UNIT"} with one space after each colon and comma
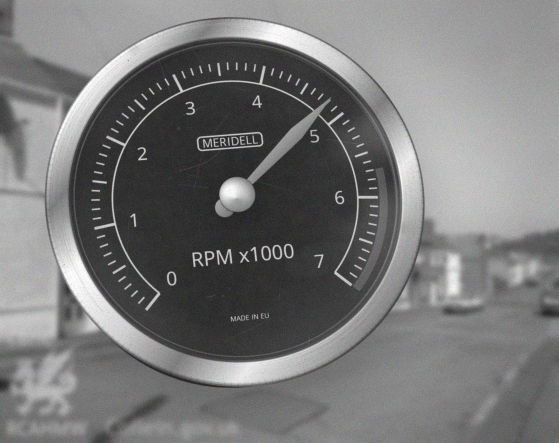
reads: {"value": 4800, "unit": "rpm"}
